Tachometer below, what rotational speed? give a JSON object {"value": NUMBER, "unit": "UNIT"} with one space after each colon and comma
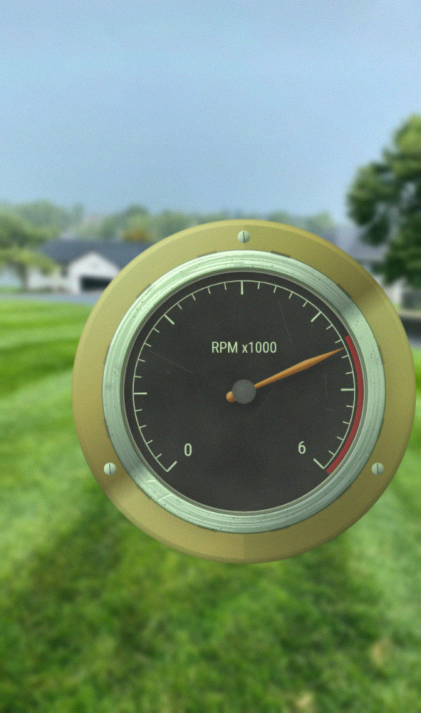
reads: {"value": 4500, "unit": "rpm"}
